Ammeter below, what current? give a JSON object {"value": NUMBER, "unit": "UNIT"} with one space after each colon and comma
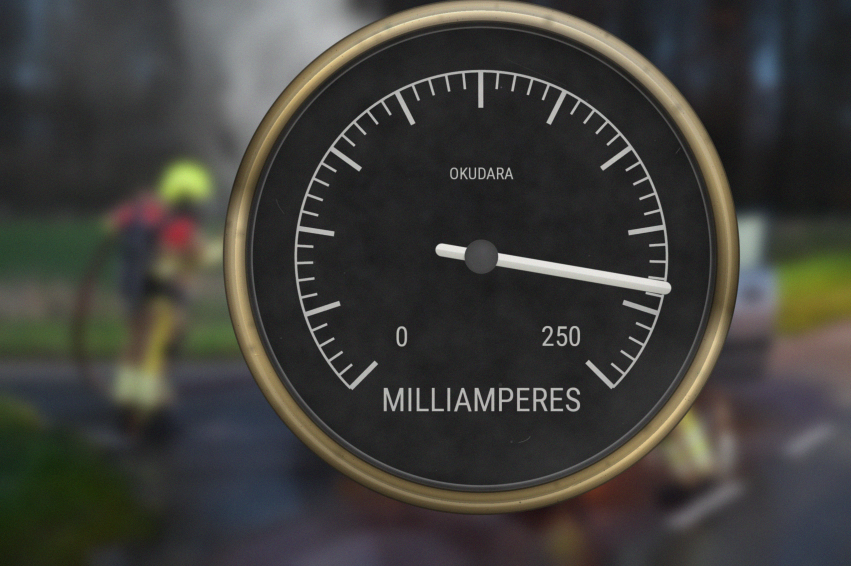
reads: {"value": 217.5, "unit": "mA"}
